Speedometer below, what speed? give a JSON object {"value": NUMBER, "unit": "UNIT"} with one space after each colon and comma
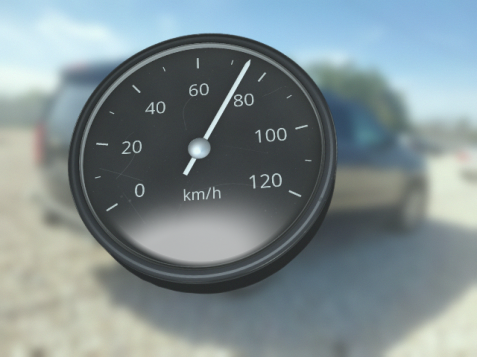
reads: {"value": 75, "unit": "km/h"}
